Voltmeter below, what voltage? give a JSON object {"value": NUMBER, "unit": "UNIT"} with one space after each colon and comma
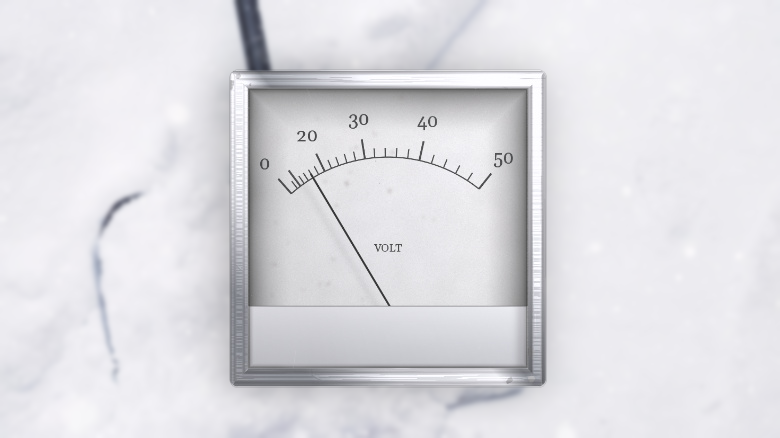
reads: {"value": 16, "unit": "V"}
